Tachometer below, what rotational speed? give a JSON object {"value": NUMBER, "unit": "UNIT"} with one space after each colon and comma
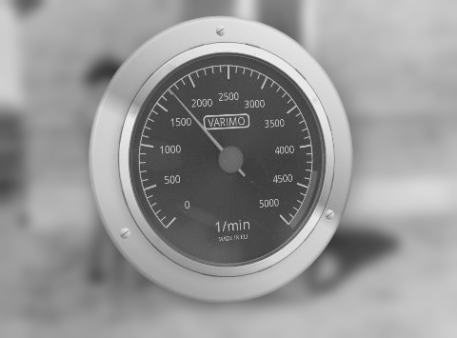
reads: {"value": 1700, "unit": "rpm"}
